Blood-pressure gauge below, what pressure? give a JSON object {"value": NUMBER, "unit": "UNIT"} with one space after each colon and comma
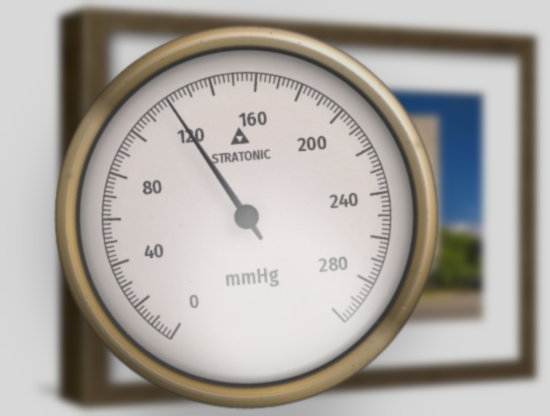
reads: {"value": 120, "unit": "mmHg"}
